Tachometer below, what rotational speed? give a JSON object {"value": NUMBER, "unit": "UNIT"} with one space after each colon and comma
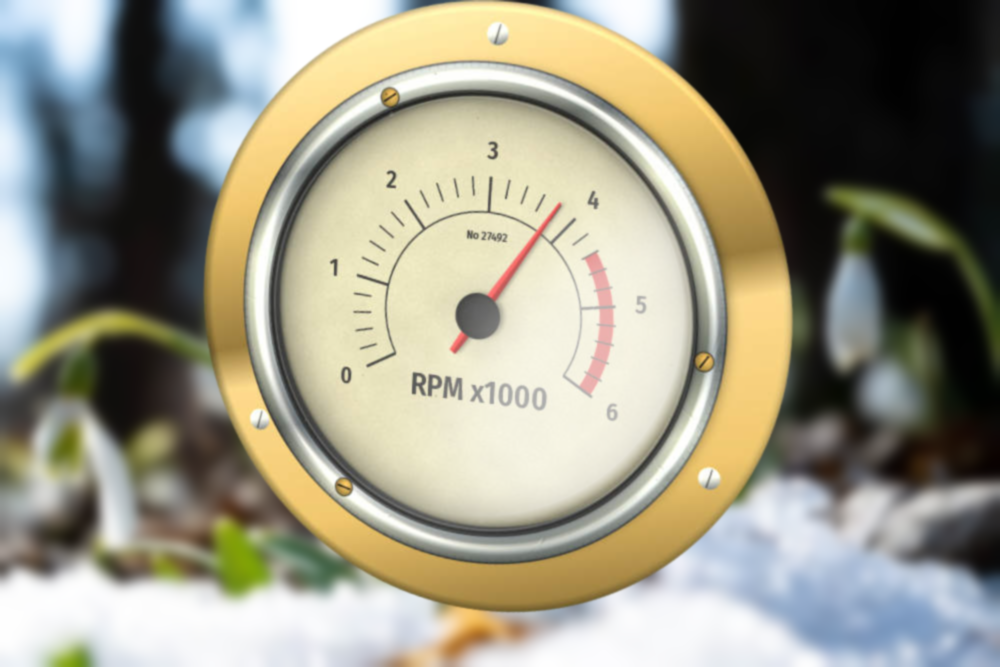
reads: {"value": 3800, "unit": "rpm"}
